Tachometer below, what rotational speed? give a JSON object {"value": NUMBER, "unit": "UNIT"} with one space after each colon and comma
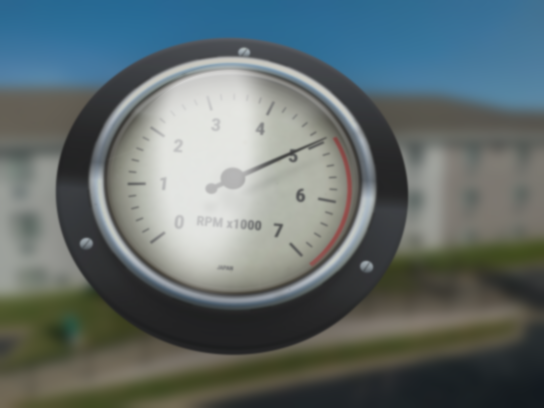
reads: {"value": 5000, "unit": "rpm"}
